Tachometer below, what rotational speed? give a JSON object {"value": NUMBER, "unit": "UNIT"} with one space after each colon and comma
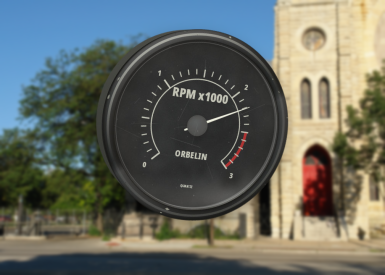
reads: {"value": 2200, "unit": "rpm"}
